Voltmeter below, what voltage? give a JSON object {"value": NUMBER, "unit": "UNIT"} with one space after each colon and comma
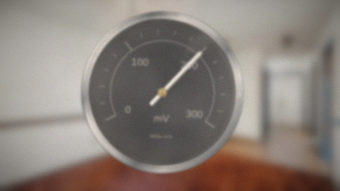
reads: {"value": 200, "unit": "mV"}
